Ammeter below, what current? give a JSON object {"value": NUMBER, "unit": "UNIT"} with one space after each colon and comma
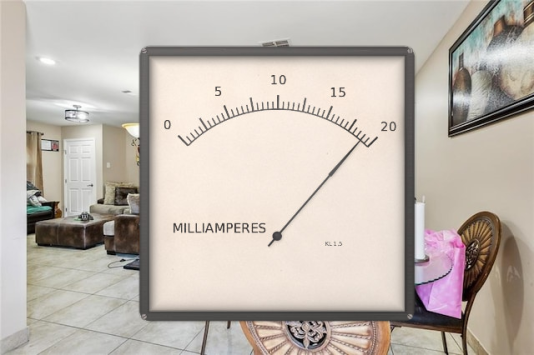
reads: {"value": 19, "unit": "mA"}
